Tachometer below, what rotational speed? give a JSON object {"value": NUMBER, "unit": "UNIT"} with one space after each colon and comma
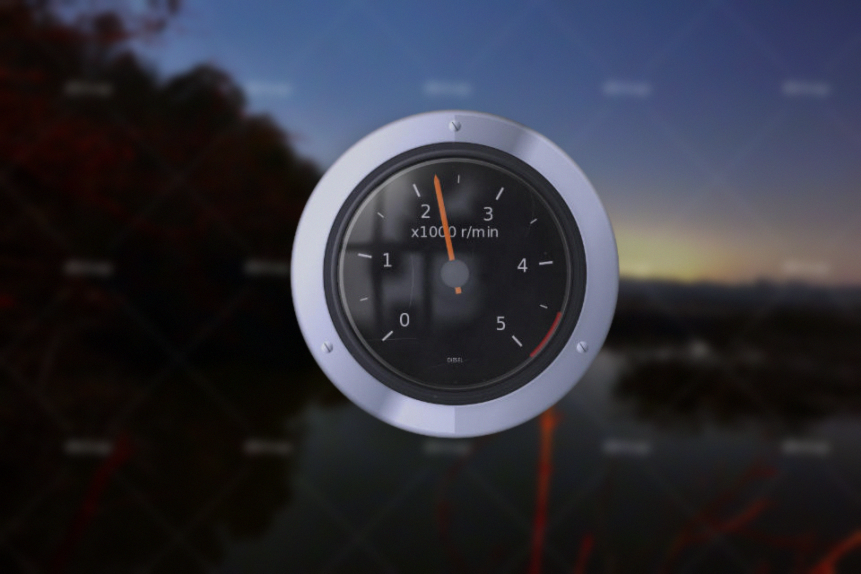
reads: {"value": 2250, "unit": "rpm"}
